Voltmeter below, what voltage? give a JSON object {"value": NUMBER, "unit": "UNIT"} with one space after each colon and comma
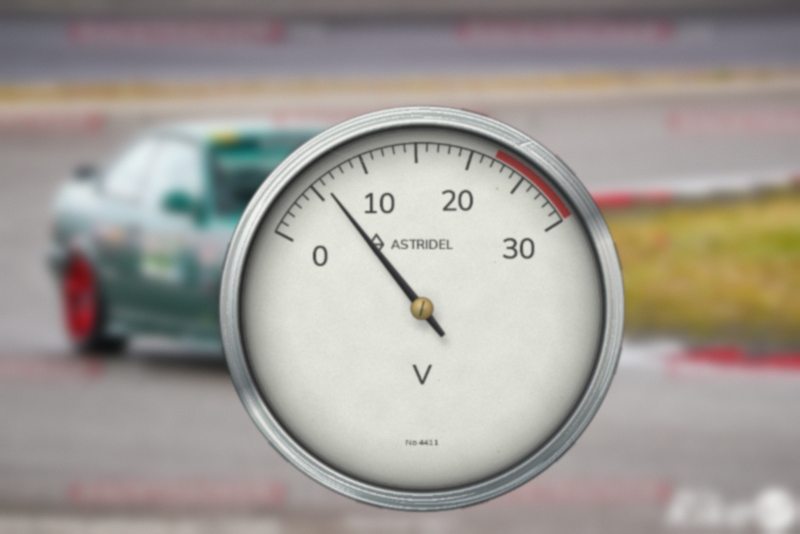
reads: {"value": 6, "unit": "V"}
